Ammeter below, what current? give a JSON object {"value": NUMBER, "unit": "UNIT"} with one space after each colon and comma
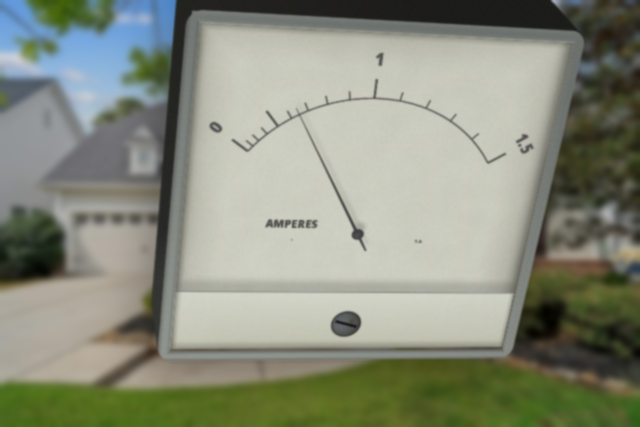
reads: {"value": 0.65, "unit": "A"}
